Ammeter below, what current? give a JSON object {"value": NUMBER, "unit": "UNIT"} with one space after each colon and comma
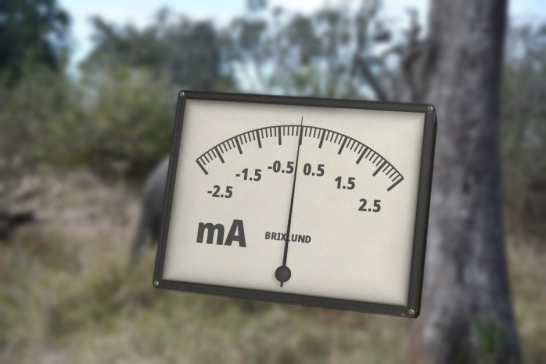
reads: {"value": 0, "unit": "mA"}
